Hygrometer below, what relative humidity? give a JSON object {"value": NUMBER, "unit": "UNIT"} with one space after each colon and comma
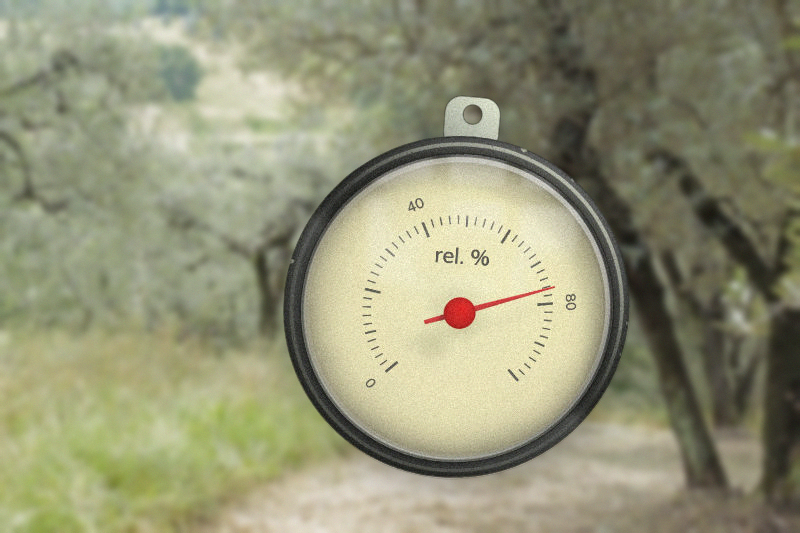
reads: {"value": 76, "unit": "%"}
